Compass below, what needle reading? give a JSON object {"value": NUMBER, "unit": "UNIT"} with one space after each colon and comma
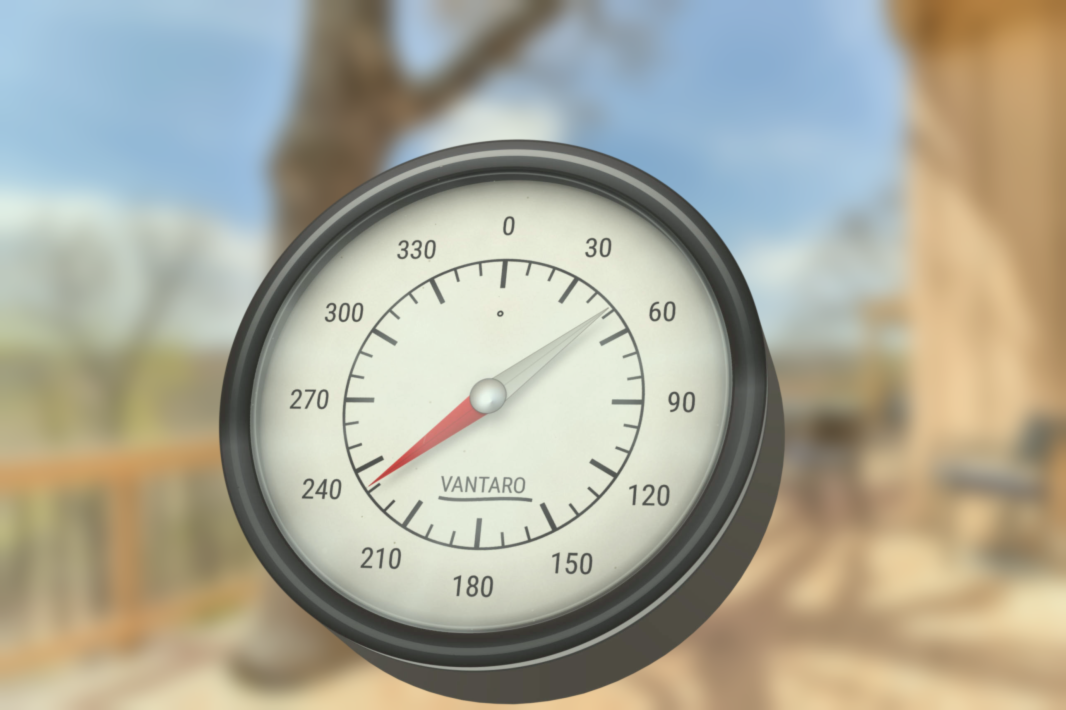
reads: {"value": 230, "unit": "°"}
